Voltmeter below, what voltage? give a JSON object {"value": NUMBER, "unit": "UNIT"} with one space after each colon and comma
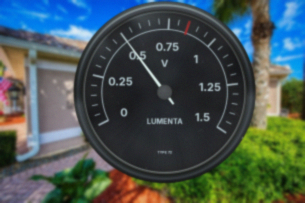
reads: {"value": 0.5, "unit": "V"}
